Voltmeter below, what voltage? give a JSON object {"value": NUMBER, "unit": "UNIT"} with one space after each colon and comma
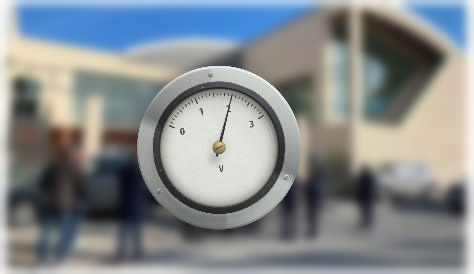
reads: {"value": 2, "unit": "V"}
